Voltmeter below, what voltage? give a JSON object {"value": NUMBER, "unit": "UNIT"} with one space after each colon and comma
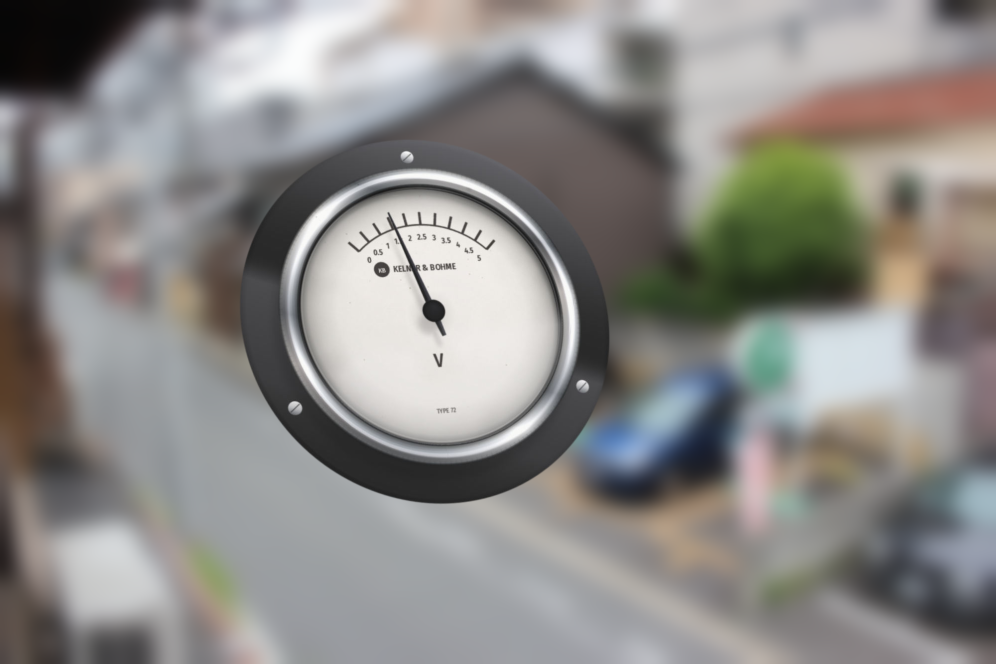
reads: {"value": 1.5, "unit": "V"}
